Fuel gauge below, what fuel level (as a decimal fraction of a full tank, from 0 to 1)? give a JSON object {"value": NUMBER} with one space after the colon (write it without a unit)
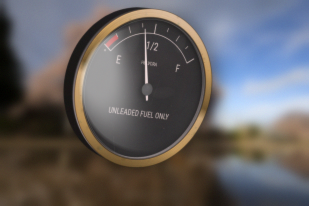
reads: {"value": 0.375}
